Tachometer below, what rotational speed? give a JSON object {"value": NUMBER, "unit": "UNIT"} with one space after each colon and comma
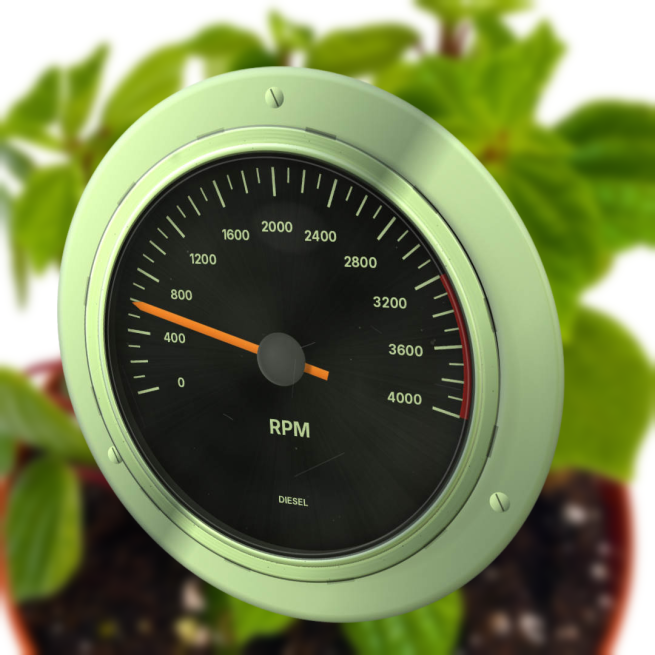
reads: {"value": 600, "unit": "rpm"}
